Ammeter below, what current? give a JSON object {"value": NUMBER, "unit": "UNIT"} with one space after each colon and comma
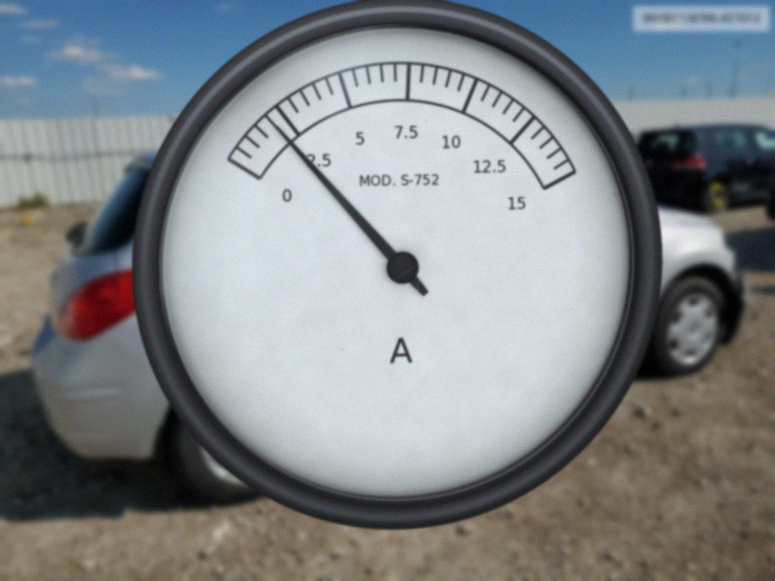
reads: {"value": 2, "unit": "A"}
